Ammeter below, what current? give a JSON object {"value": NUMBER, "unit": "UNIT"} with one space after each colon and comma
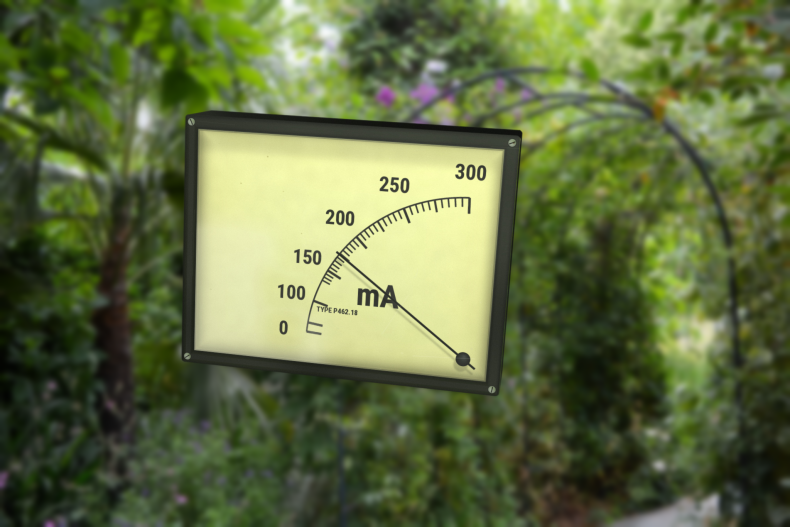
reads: {"value": 175, "unit": "mA"}
